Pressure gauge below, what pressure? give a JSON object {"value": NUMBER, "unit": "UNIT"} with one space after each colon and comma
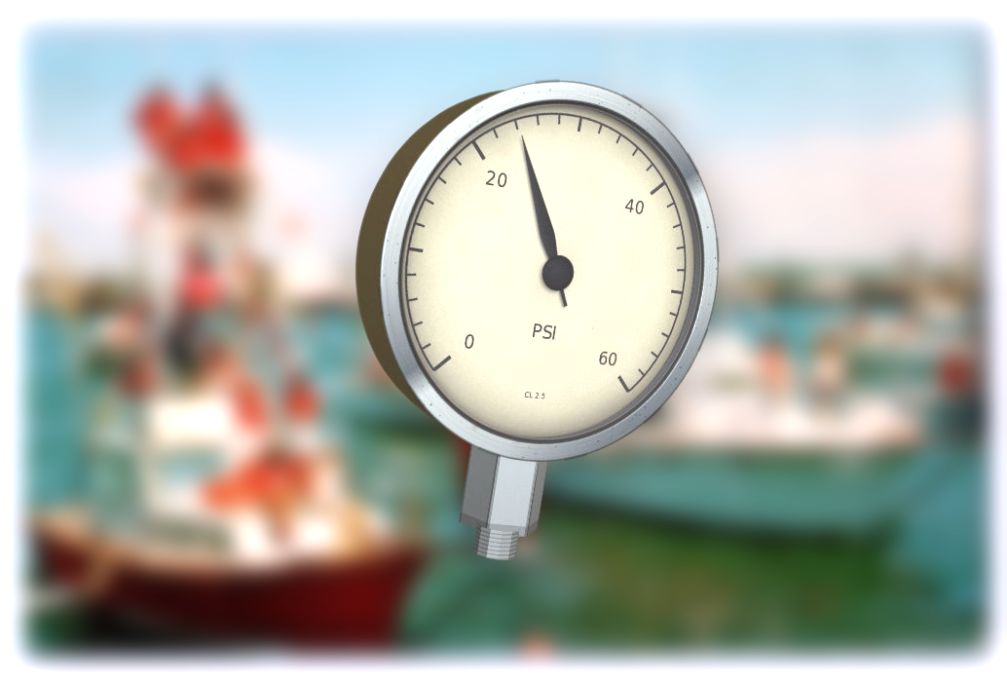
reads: {"value": 24, "unit": "psi"}
